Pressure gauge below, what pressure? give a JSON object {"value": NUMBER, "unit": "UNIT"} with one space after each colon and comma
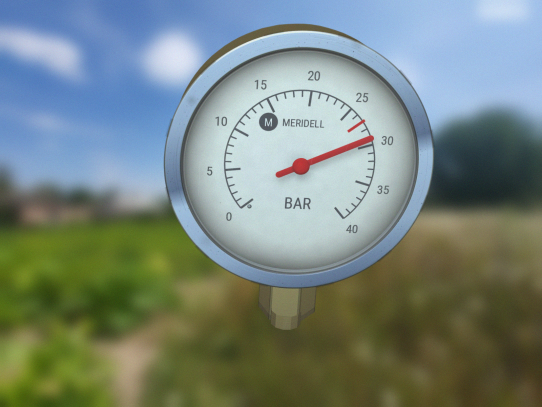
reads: {"value": 29, "unit": "bar"}
